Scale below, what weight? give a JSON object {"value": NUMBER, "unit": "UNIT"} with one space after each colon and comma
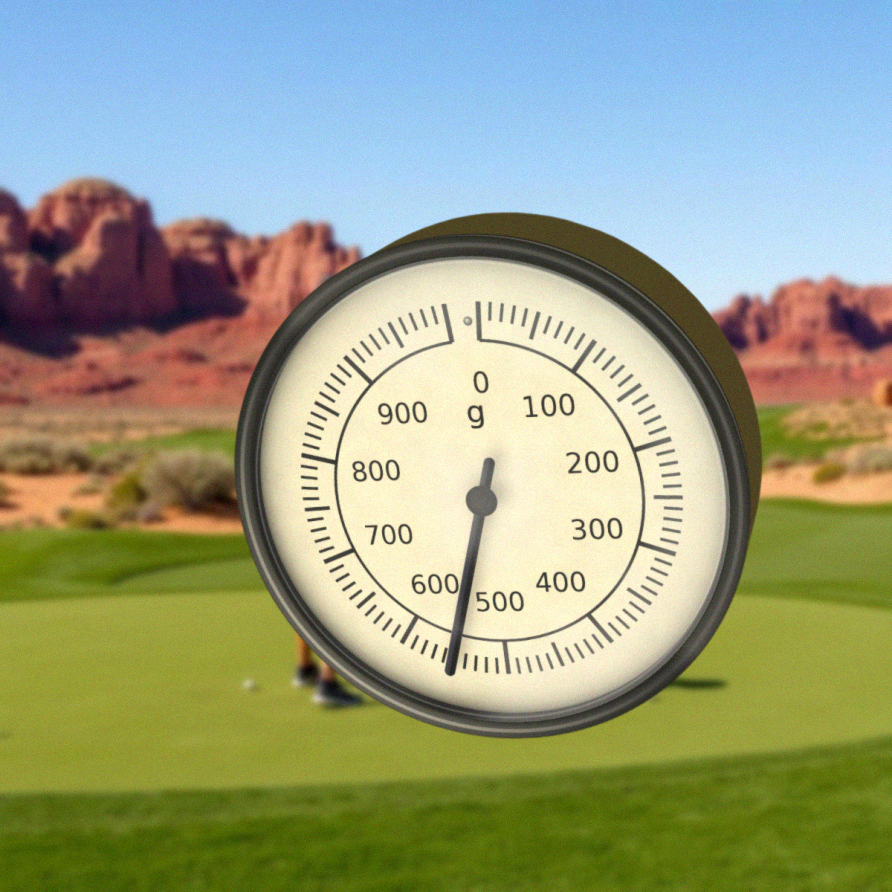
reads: {"value": 550, "unit": "g"}
